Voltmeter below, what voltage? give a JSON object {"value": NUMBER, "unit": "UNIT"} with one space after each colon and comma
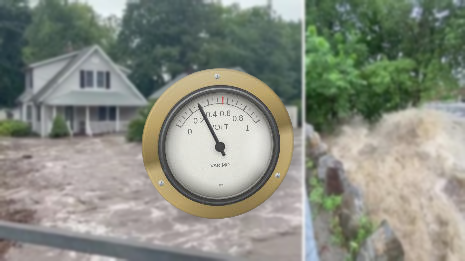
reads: {"value": 0.3, "unit": "V"}
